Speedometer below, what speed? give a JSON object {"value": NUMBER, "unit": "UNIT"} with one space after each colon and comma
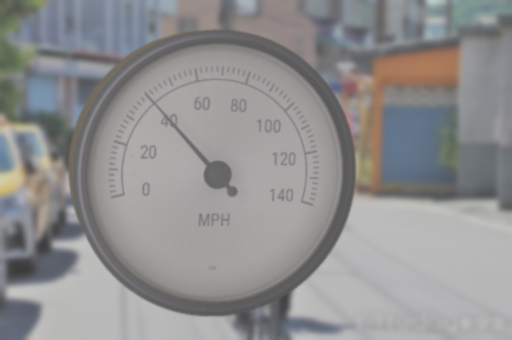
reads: {"value": 40, "unit": "mph"}
